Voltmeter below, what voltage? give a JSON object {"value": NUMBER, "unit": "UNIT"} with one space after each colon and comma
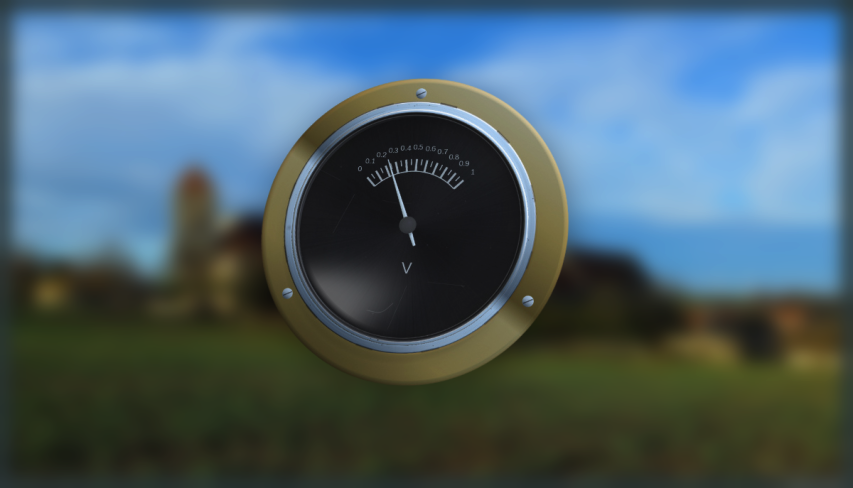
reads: {"value": 0.25, "unit": "V"}
